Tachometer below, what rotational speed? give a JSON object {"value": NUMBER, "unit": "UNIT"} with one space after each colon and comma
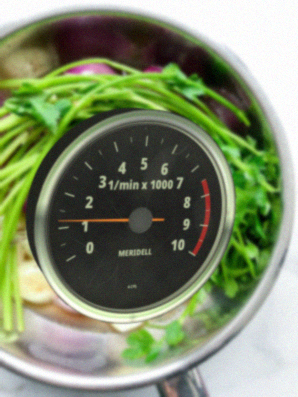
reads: {"value": 1250, "unit": "rpm"}
